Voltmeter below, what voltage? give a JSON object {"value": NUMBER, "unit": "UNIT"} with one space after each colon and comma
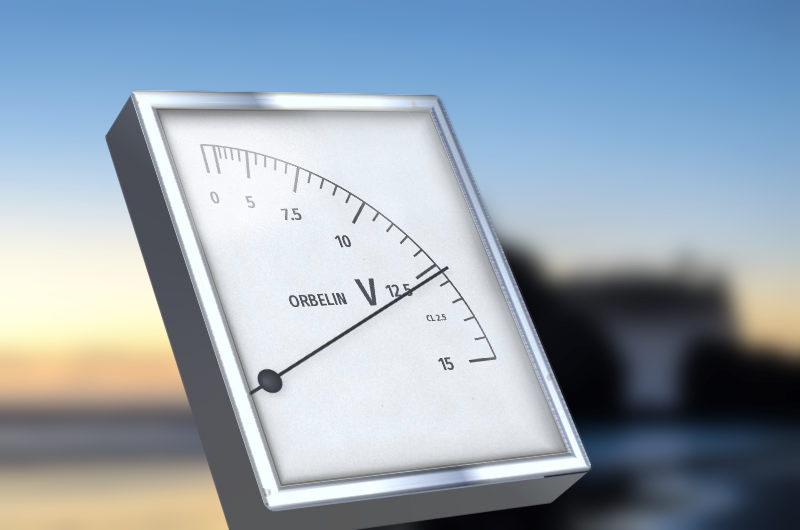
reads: {"value": 12.75, "unit": "V"}
